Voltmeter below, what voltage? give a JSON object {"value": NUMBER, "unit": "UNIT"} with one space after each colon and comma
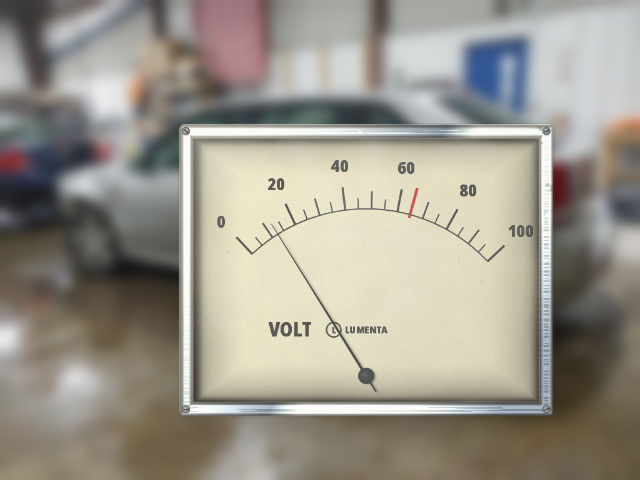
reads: {"value": 12.5, "unit": "V"}
